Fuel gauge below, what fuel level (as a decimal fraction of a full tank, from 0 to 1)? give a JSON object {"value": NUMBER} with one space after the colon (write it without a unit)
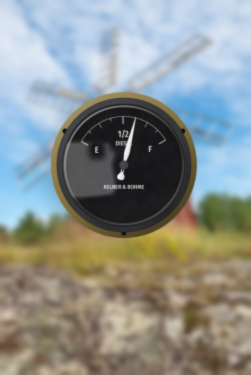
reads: {"value": 0.625}
